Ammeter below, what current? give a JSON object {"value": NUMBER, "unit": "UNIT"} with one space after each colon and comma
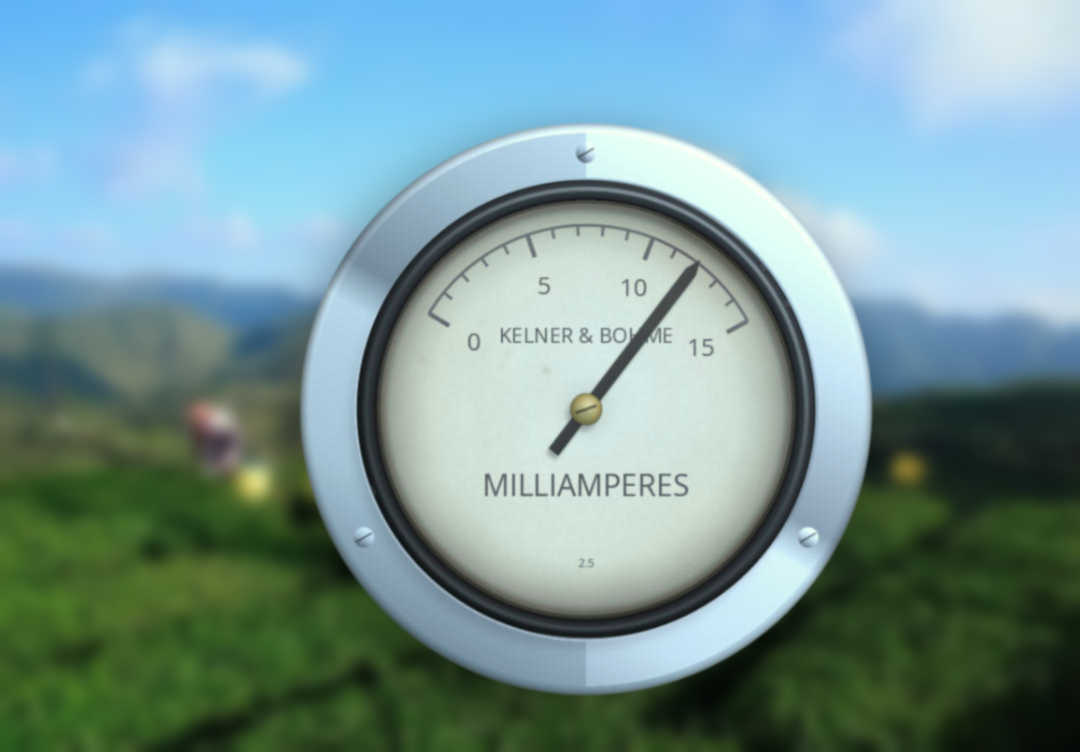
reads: {"value": 12, "unit": "mA"}
